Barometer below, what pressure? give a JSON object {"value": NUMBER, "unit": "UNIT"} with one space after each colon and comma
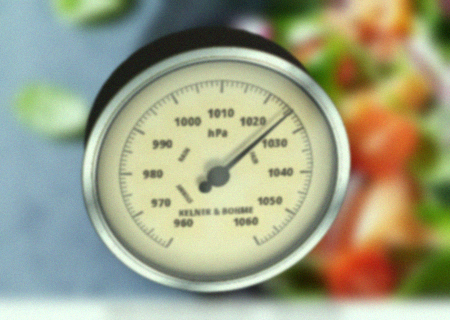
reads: {"value": 1025, "unit": "hPa"}
